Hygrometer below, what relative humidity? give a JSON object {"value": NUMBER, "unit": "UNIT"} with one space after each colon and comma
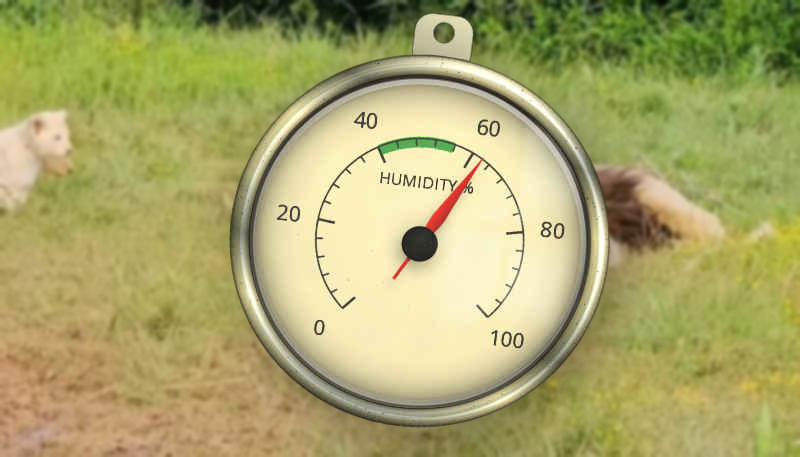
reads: {"value": 62, "unit": "%"}
